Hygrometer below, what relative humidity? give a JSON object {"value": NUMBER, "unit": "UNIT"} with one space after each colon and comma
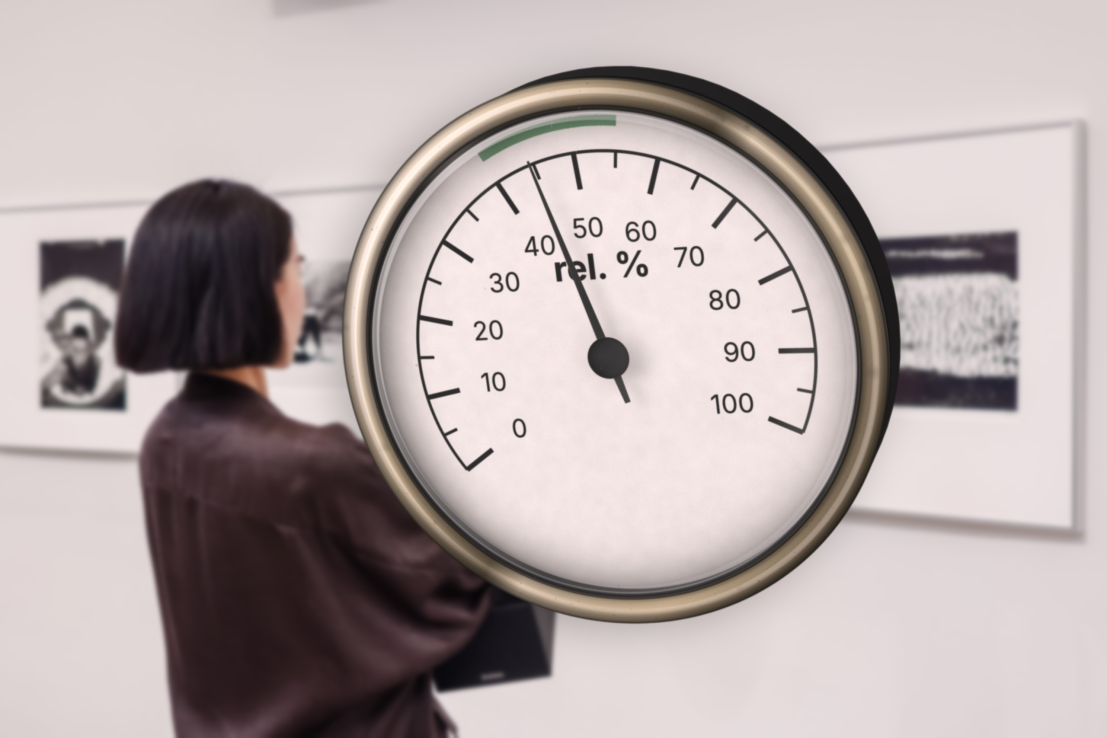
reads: {"value": 45, "unit": "%"}
